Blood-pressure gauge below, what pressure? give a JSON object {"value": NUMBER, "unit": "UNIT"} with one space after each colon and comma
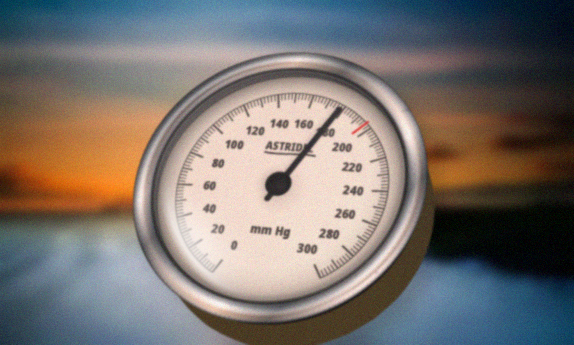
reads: {"value": 180, "unit": "mmHg"}
